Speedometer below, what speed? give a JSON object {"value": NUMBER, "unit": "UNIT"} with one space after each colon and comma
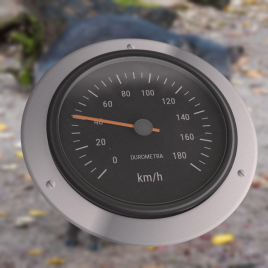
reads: {"value": 40, "unit": "km/h"}
